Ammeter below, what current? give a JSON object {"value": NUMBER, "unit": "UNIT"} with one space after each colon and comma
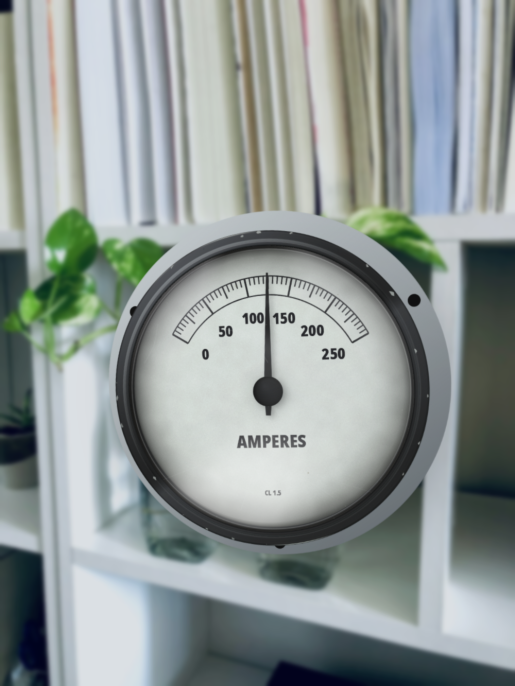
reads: {"value": 125, "unit": "A"}
